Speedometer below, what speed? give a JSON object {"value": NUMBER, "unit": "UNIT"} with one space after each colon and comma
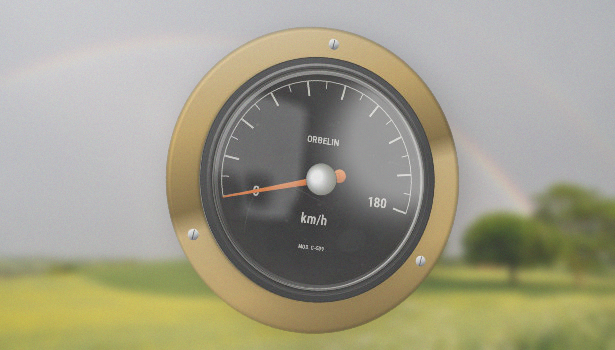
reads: {"value": 0, "unit": "km/h"}
